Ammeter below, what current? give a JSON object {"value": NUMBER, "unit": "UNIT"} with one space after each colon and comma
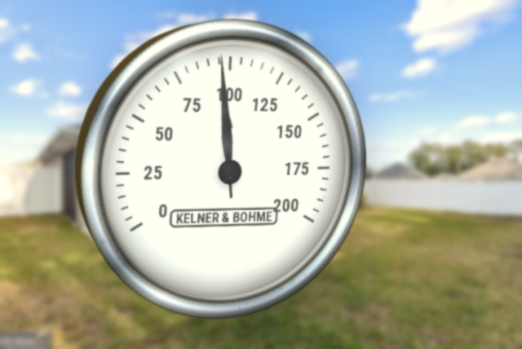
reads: {"value": 95, "unit": "A"}
